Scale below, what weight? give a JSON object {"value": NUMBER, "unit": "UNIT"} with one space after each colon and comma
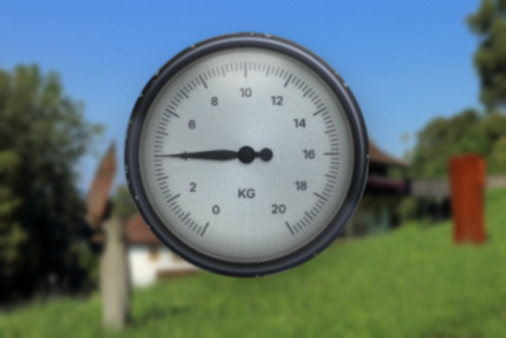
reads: {"value": 4, "unit": "kg"}
